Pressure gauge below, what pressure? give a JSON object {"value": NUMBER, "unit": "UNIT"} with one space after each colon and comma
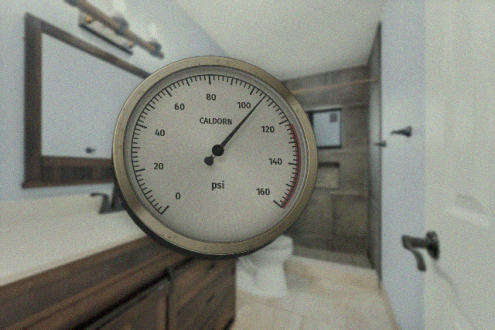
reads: {"value": 106, "unit": "psi"}
